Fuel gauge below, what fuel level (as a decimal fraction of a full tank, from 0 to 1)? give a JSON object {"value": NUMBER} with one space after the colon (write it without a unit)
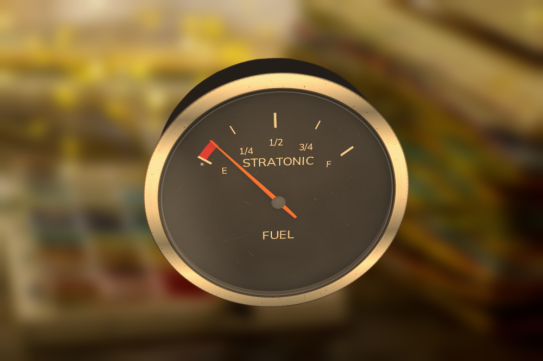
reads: {"value": 0.125}
